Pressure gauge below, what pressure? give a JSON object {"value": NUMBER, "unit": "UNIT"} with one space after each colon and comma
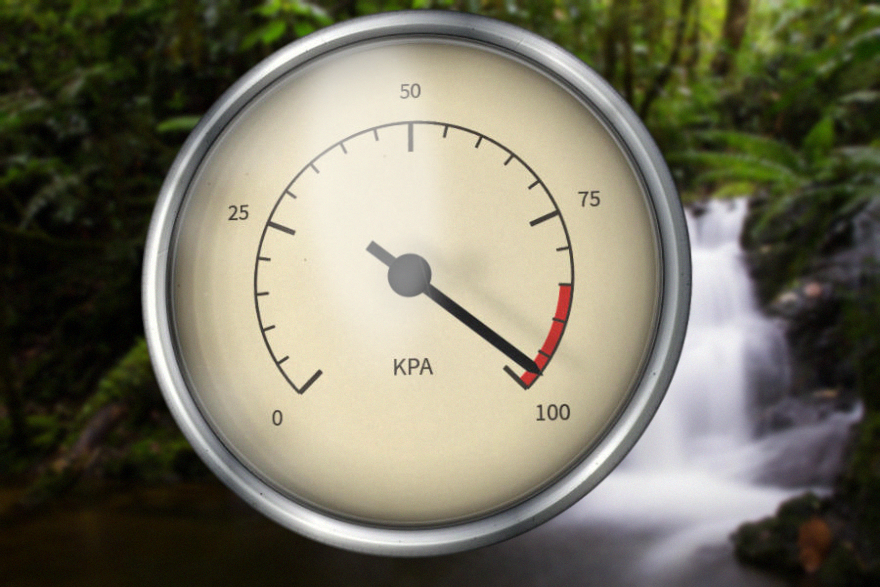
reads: {"value": 97.5, "unit": "kPa"}
